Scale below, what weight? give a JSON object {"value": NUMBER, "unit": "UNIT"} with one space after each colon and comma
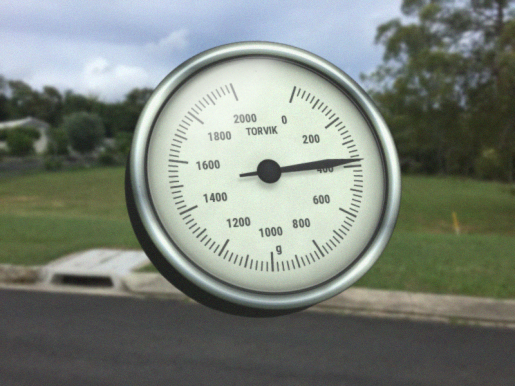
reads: {"value": 380, "unit": "g"}
